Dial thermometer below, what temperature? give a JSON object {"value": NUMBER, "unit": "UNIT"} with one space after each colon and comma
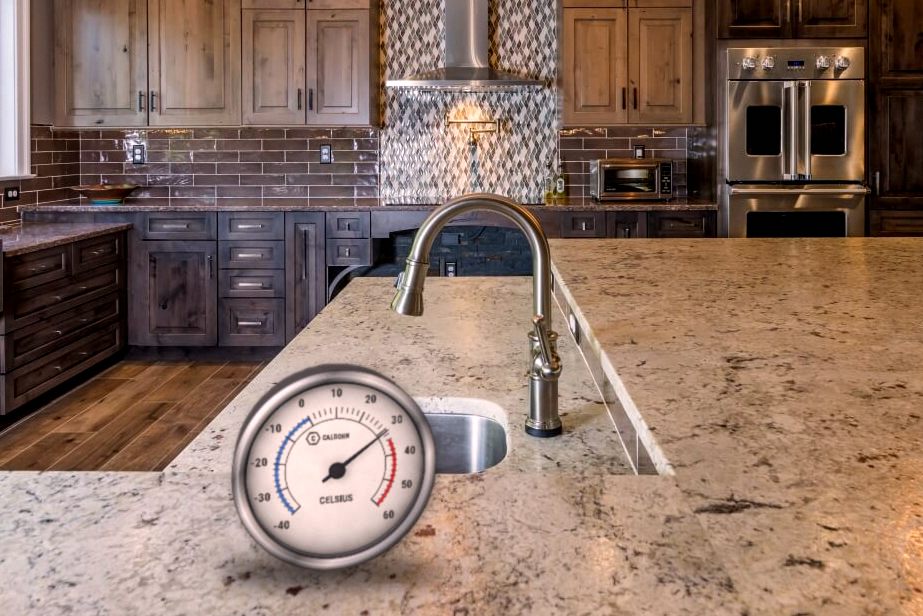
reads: {"value": 30, "unit": "°C"}
